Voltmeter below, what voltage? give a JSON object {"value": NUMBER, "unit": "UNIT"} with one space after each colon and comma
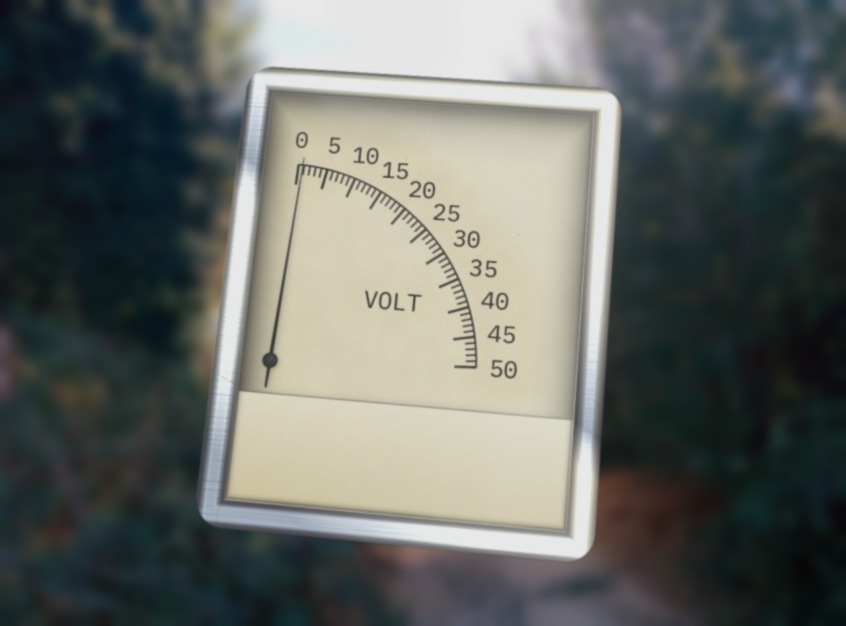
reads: {"value": 1, "unit": "V"}
